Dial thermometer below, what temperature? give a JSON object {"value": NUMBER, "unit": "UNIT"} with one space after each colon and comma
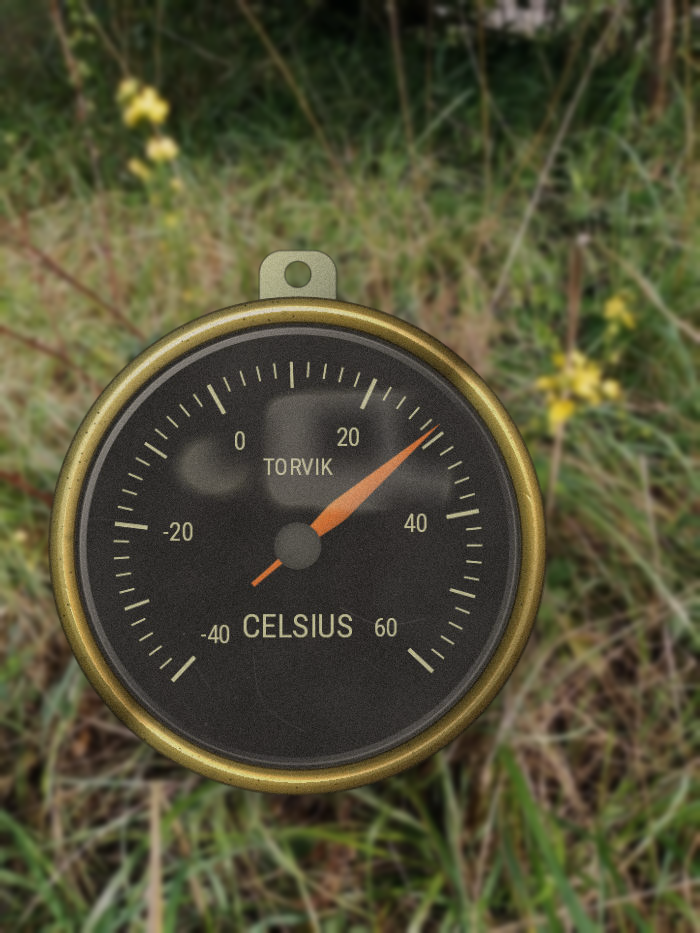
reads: {"value": 29, "unit": "°C"}
